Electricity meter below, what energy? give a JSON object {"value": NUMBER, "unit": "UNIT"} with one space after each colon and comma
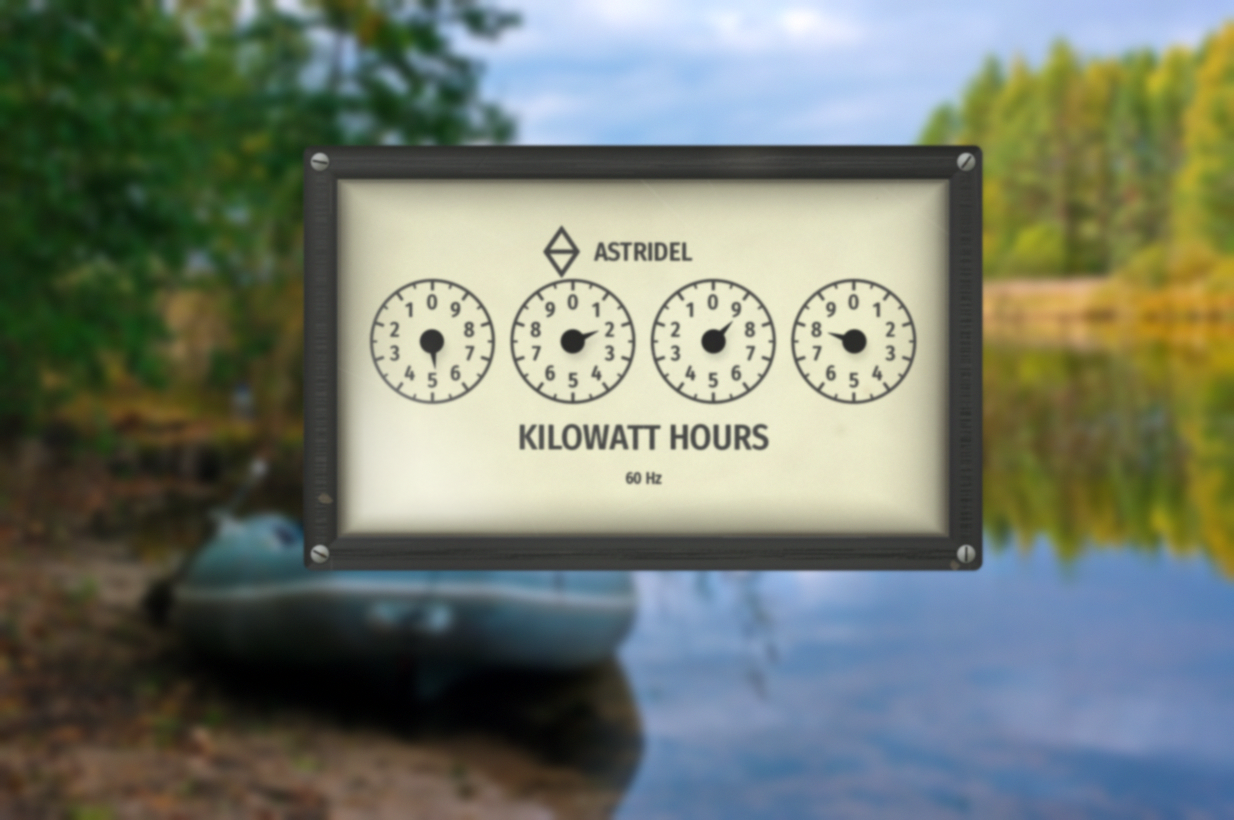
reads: {"value": 5188, "unit": "kWh"}
